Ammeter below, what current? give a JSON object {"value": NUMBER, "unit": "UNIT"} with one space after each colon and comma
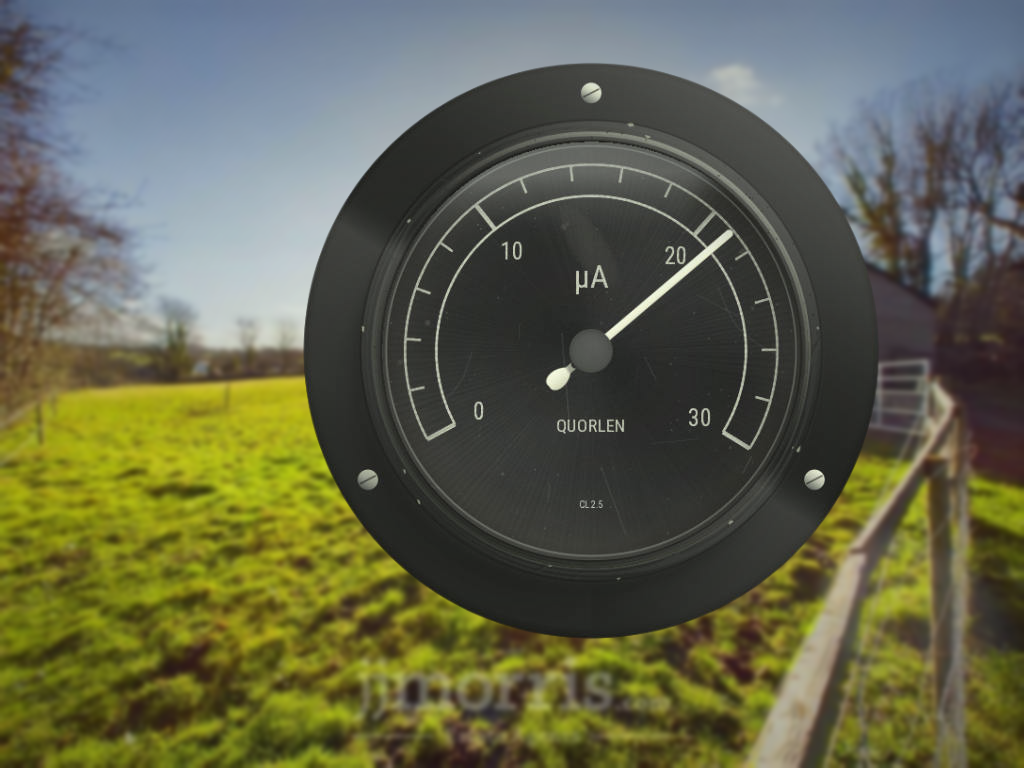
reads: {"value": 21, "unit": "µA"}
